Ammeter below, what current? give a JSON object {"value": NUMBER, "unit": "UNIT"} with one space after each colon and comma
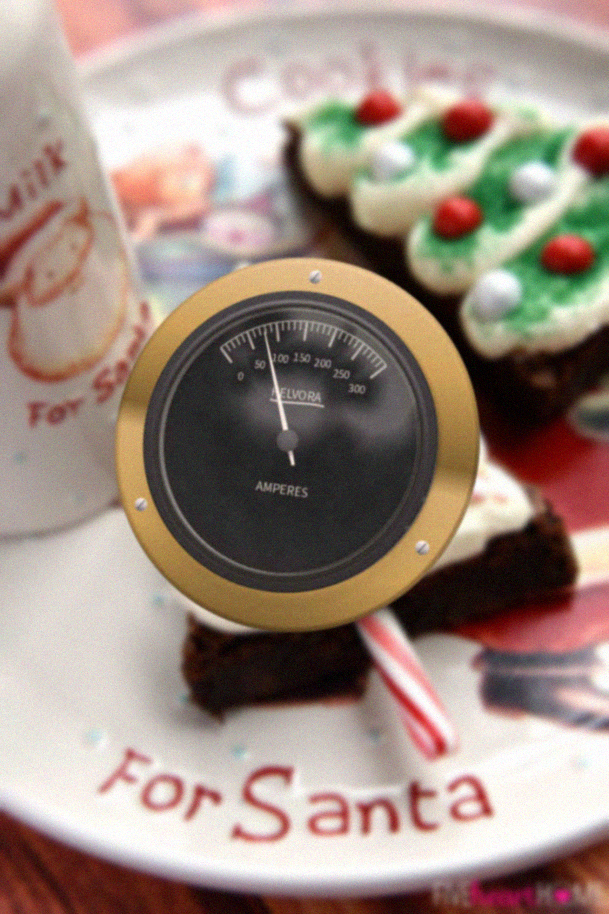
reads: {"value": 80, "unit": "A"}
